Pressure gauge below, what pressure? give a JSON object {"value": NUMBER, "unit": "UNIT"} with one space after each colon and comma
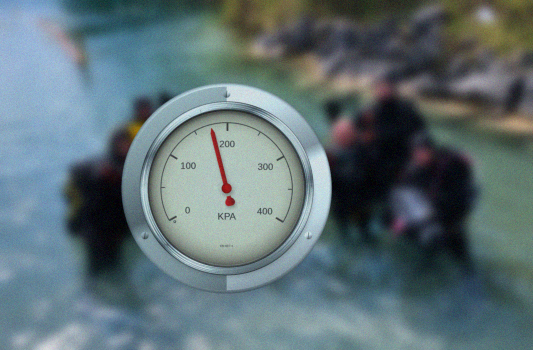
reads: {"value": 175, "unit": "kPa"}
